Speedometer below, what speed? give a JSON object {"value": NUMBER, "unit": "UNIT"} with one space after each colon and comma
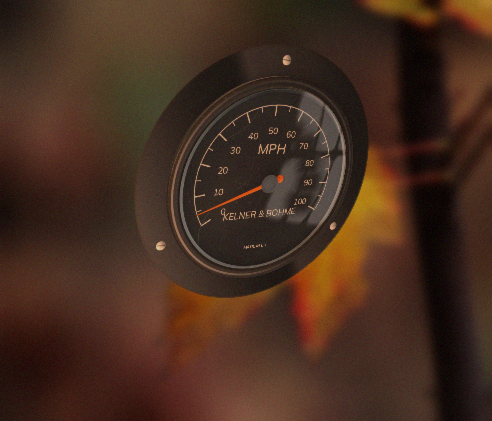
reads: {"value": 5, "unit": "mph"}
